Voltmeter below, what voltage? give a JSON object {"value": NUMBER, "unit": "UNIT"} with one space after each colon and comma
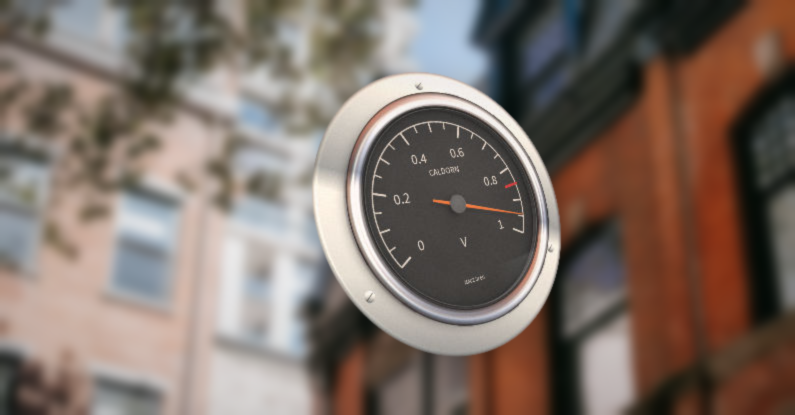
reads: {"value": 0.95, "unit": "V"}
